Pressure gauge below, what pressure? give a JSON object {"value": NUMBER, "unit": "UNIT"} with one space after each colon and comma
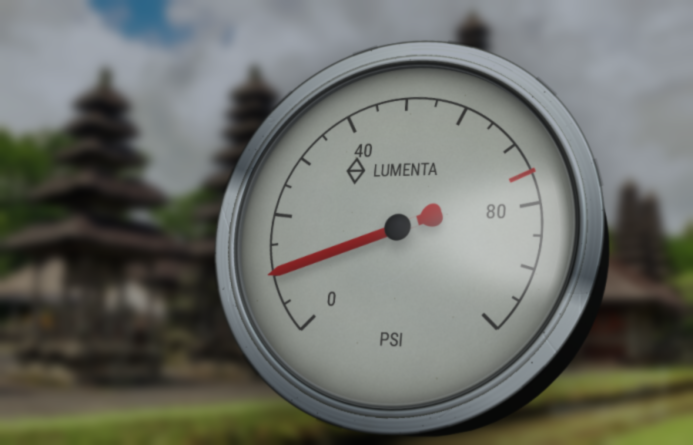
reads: {"value": 10, "unit": "psi"}
